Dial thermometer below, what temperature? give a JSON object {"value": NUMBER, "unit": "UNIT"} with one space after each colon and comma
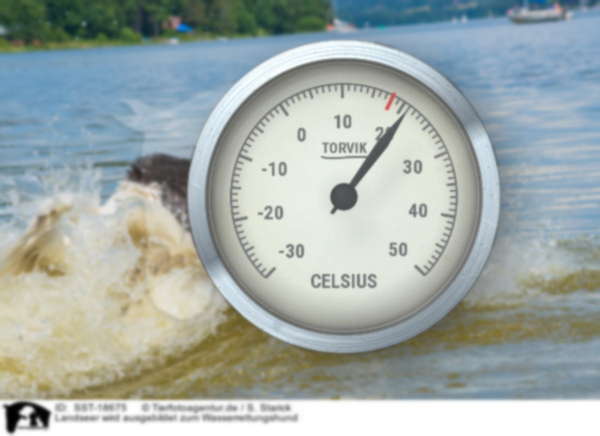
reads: {"value": 21, "unit": "°C"}
